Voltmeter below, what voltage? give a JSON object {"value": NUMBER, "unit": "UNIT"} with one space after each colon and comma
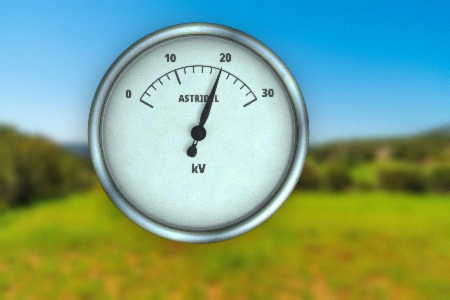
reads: {"value": 20, "unit": "kV"}
